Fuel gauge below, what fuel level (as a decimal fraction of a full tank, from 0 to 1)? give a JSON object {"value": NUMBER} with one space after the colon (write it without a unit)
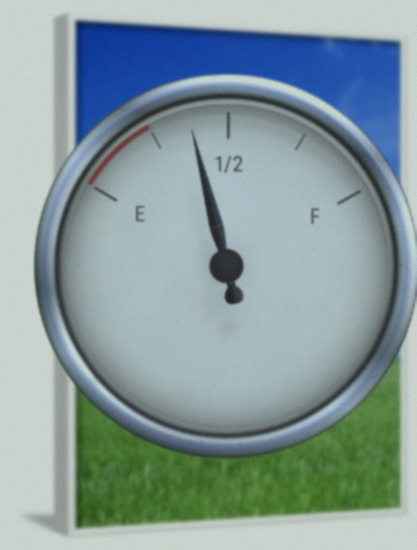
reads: {"value": 0.375}
